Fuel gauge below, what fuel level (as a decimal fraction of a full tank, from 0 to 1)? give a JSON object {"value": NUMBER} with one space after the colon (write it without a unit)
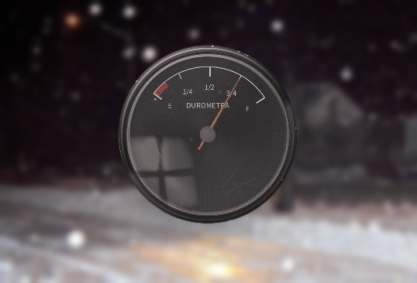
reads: {"value": 0.75}
